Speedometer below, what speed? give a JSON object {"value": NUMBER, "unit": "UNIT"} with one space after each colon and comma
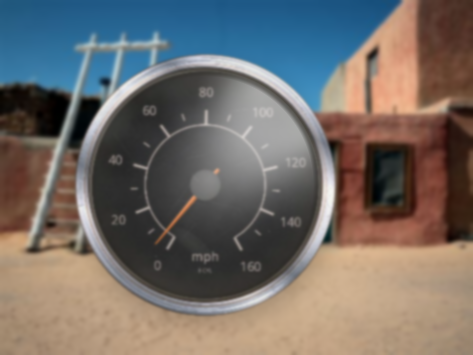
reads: {"value": 5, "unit": "mph"}
